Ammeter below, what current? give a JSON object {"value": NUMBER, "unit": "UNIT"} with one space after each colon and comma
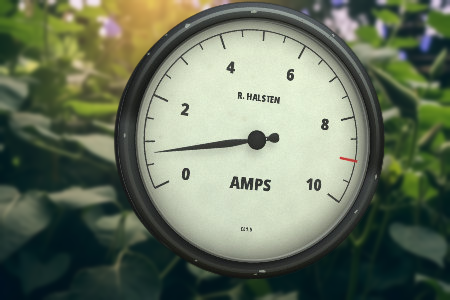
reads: {"value": 0.75, "unit": "A"}
